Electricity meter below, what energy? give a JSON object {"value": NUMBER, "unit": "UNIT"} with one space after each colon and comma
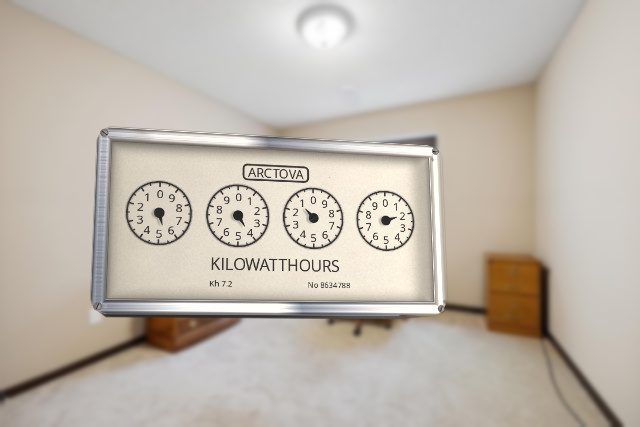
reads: {"value": 5412, "unit": "kWh"}
